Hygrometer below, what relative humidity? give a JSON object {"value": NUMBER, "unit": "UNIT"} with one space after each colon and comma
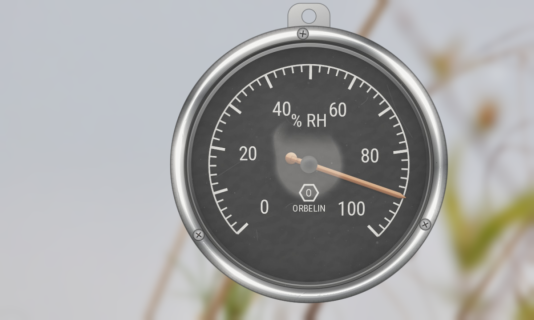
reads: {"value": 90, "unit": "%"}
